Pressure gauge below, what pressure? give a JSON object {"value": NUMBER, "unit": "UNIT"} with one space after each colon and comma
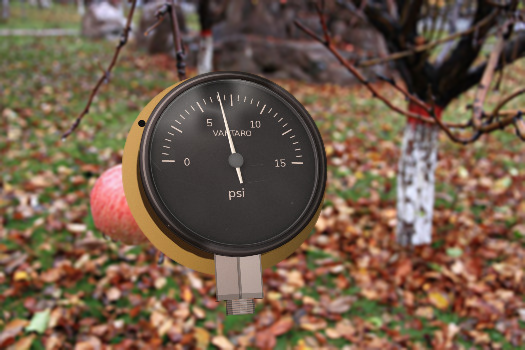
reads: {"value": 6.5, "unit": "psi"}
